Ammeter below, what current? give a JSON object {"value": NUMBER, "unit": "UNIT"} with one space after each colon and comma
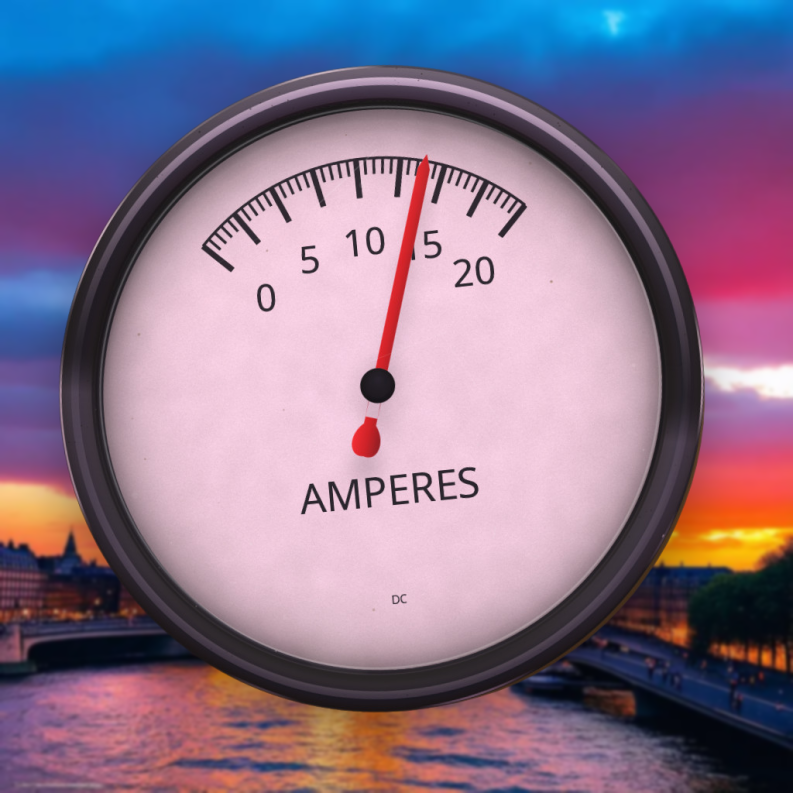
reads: {"value": 14, "unit": "A"}
